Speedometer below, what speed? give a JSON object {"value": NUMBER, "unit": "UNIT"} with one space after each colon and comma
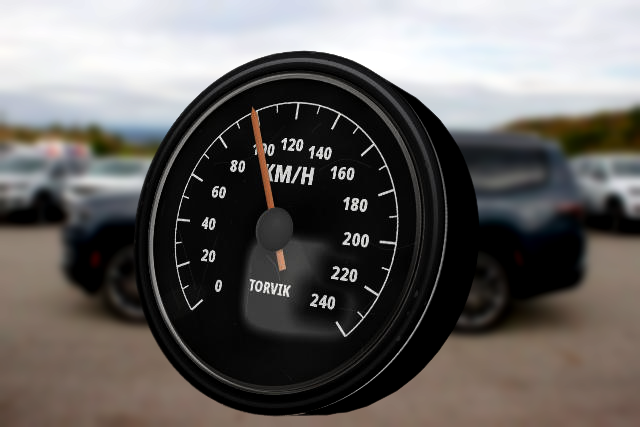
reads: {"value": 100, "unit": "km/h"}
